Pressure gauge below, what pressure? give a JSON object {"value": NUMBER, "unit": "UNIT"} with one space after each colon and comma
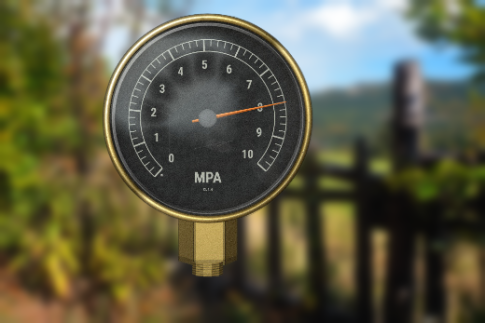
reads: {"value": 8, "unit": "MPa"}
